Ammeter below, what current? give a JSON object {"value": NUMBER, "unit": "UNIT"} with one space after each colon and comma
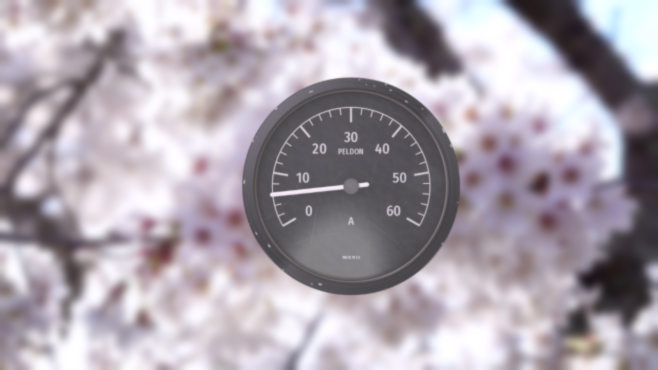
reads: {"value": 6, "unit": "A"}
